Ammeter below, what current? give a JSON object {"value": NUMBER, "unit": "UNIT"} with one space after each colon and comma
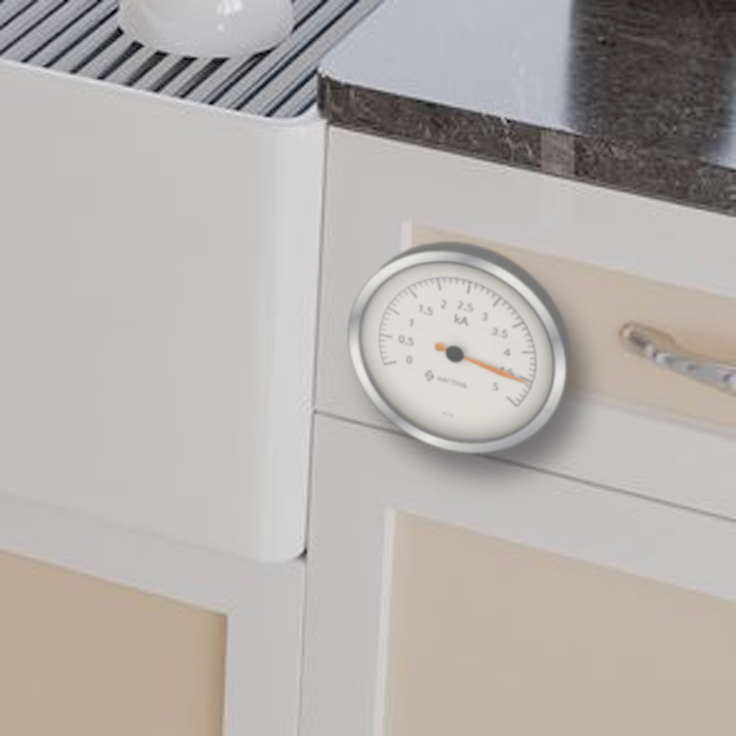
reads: {"value": 4.5, "unit": "kA"}
